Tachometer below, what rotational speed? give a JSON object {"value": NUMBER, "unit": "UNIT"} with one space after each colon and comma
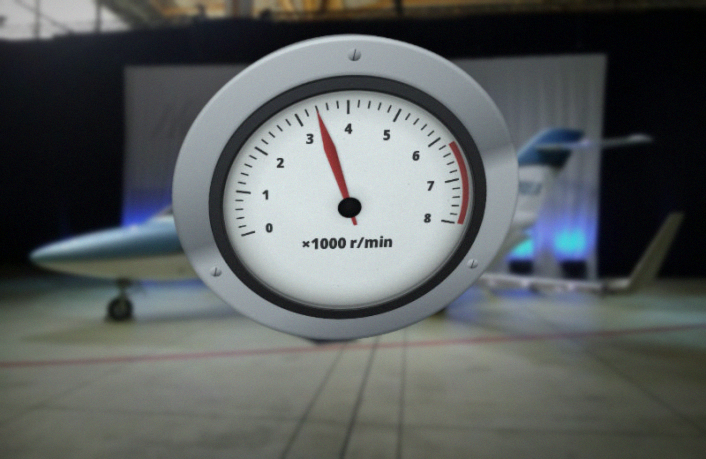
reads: {"value": 3400, "unit": "rpm"}
